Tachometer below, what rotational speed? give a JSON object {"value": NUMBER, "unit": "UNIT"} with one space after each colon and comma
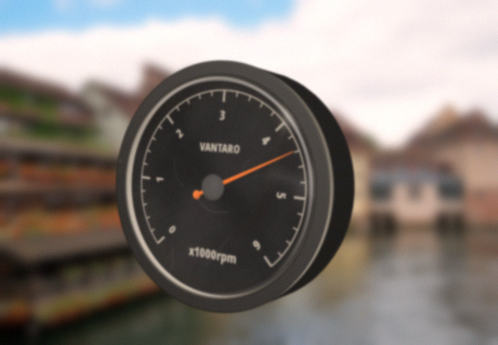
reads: {"value": 4400, "unit": "rpm"}
